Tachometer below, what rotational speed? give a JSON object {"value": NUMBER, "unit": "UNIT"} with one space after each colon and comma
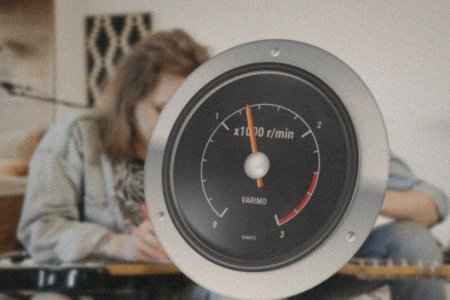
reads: {"value": 1300, "unit": "rpm"}
